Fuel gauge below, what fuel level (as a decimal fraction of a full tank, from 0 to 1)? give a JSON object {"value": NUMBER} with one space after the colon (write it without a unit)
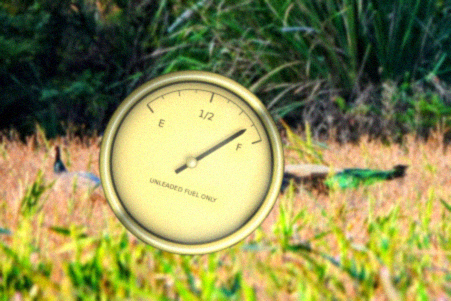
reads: {"value": 0.875}
